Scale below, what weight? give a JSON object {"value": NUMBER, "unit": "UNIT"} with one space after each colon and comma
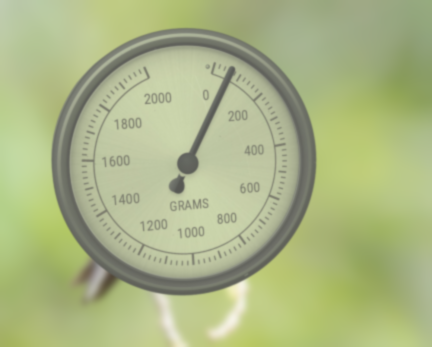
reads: {"value": 60, "unit": "g"}
